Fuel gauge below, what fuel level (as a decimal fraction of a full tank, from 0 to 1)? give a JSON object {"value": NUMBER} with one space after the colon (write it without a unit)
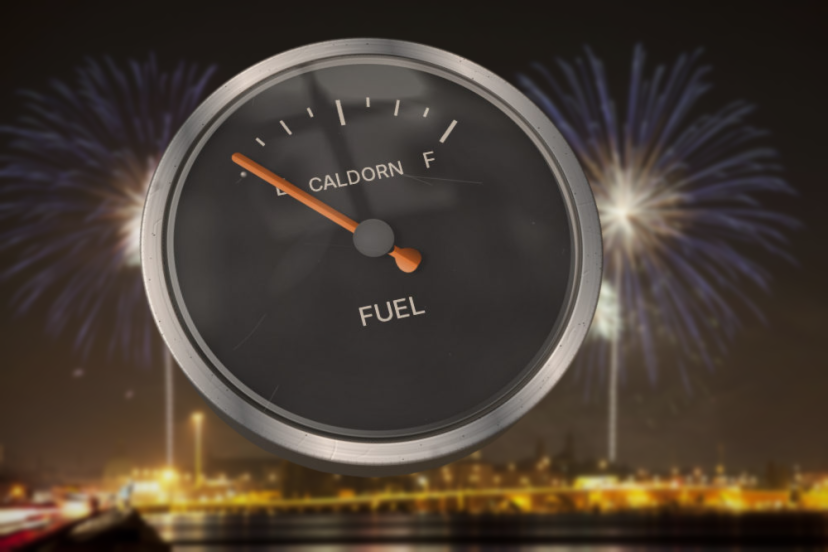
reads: {"value": 0}
